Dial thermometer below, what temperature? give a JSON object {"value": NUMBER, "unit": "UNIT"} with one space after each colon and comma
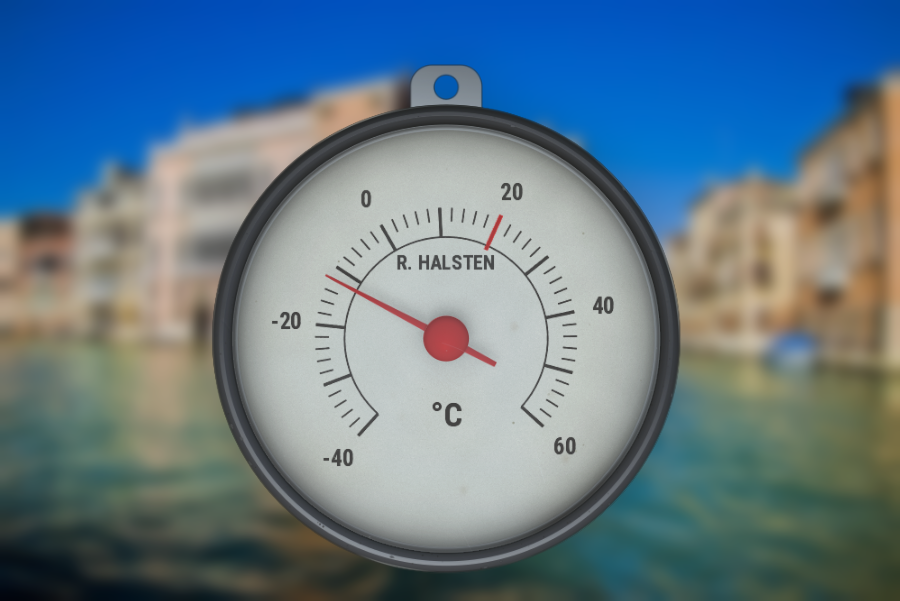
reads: {"value": -12, "unit": "°C"}
